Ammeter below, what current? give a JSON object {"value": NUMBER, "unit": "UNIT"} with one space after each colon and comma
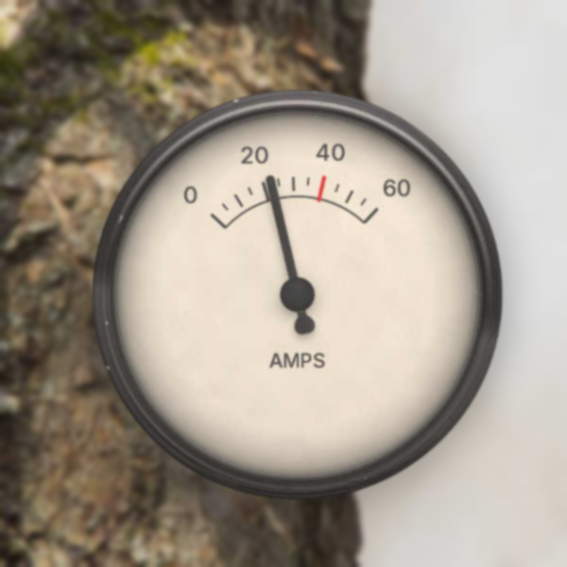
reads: {"value": 22.5, "unit": "A"}
